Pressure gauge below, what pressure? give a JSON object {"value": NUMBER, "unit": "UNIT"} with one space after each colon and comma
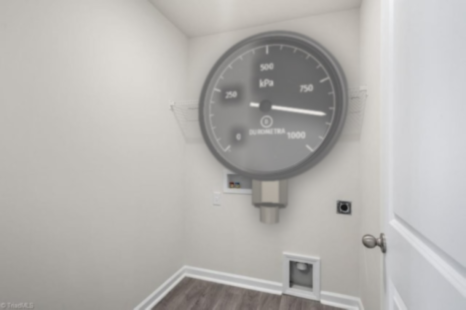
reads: {"value": 875, "unit": "kPa"}
